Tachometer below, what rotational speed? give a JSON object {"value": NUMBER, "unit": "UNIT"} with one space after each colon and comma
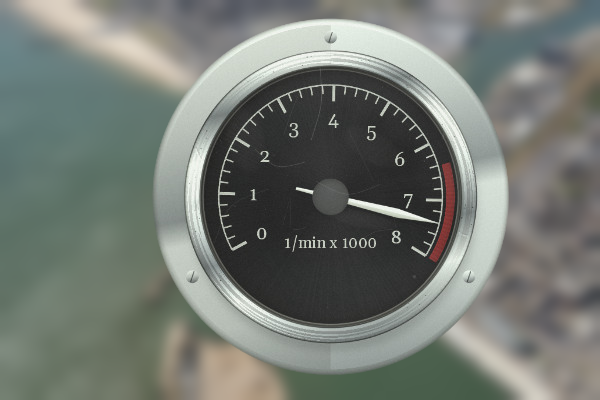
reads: {"value": 7400, "unit": "rpm"}
